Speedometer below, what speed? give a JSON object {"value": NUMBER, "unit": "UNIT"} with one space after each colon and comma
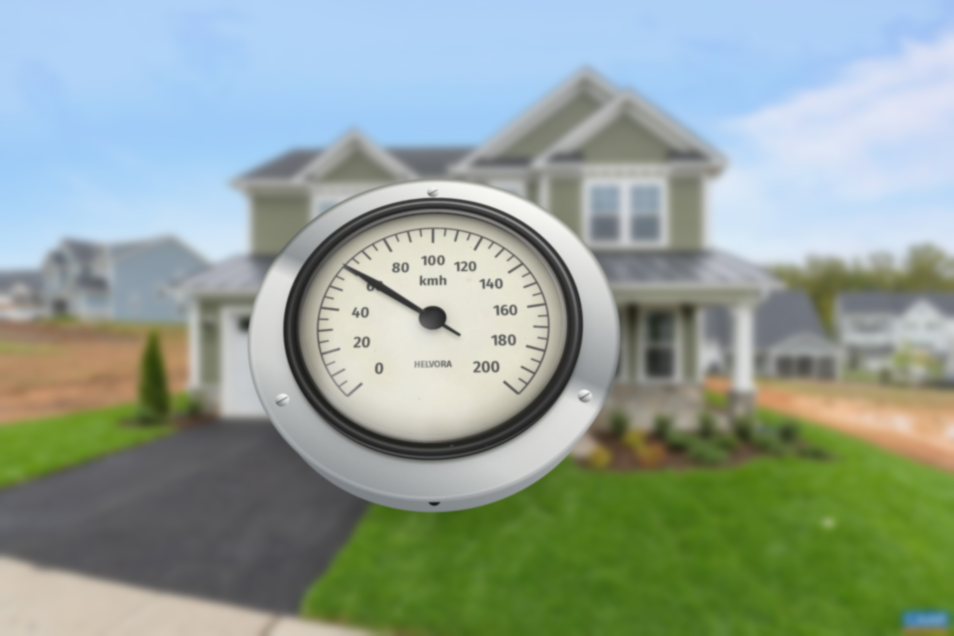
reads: {"value": 60, "unit": "km/h"}
